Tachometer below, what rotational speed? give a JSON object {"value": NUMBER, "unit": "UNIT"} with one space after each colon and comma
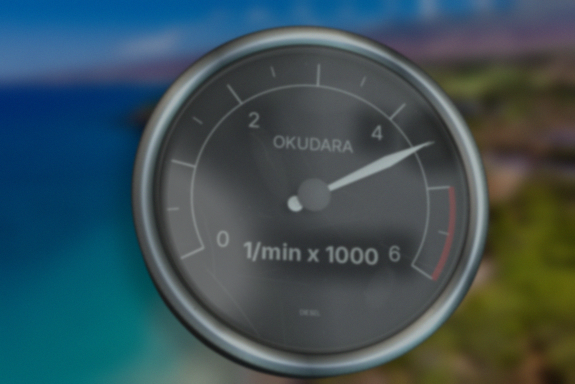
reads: {"value": 4500, "unit": "rpm"}
